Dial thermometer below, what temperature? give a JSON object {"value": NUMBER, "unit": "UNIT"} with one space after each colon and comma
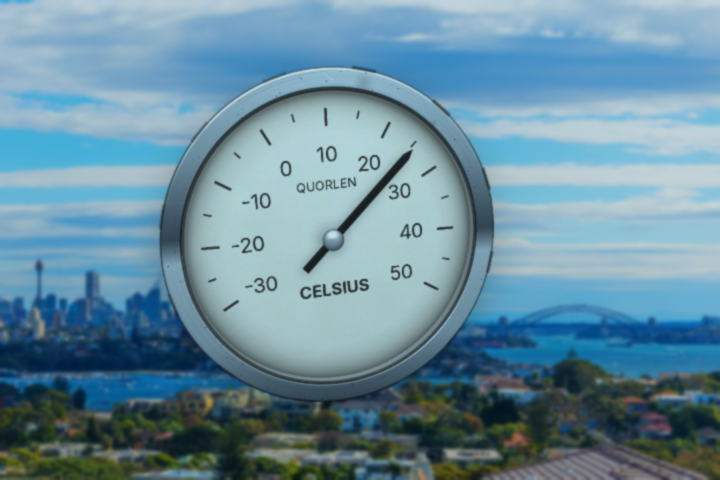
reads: {"value": 25, "unit": "°C"}
